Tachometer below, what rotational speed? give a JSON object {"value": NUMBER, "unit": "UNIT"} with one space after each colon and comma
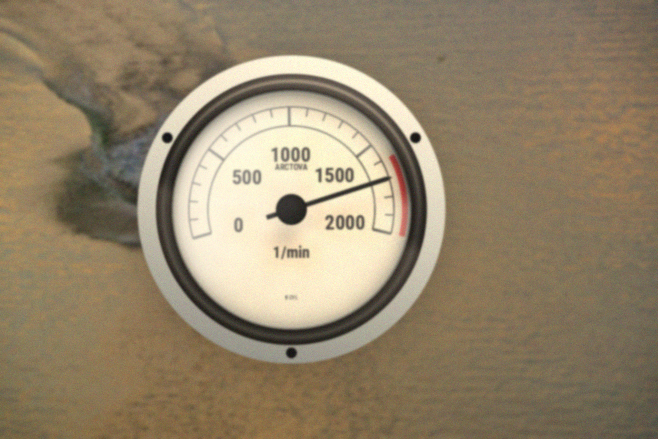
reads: {"value": 1700, "unit": "rpm"}
